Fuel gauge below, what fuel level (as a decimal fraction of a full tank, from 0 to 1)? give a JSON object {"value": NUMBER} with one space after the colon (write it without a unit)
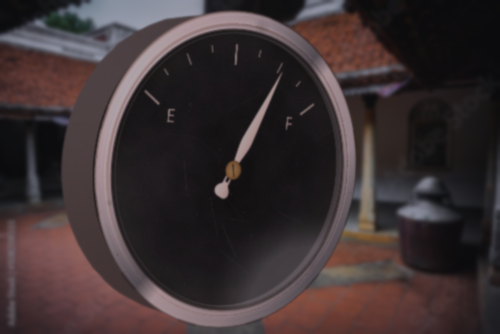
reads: {"value": 0.75}
